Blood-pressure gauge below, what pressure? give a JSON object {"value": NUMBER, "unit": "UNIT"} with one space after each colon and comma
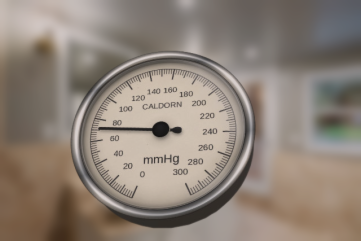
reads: {"value": 70, "unit": "mmHg"}
